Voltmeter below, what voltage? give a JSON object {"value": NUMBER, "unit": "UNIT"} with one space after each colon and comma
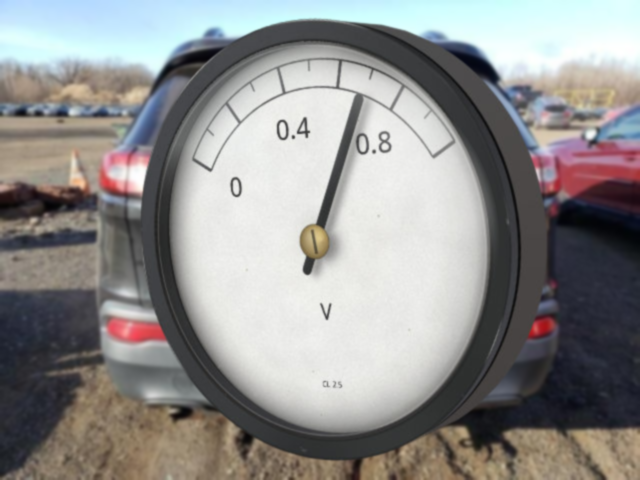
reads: {"value": 0.7, "unit": "V"}
